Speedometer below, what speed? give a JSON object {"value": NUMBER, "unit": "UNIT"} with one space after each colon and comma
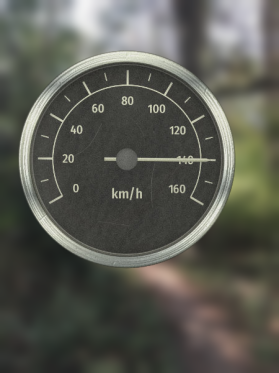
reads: {"value": 140, "unit": "km/h"}
